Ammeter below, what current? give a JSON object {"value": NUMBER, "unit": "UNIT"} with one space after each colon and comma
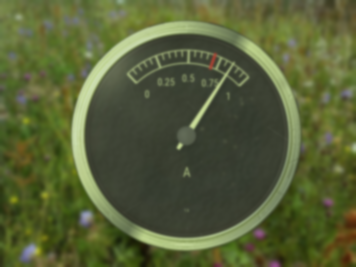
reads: {"value": 0.85, "unit": "A"}
